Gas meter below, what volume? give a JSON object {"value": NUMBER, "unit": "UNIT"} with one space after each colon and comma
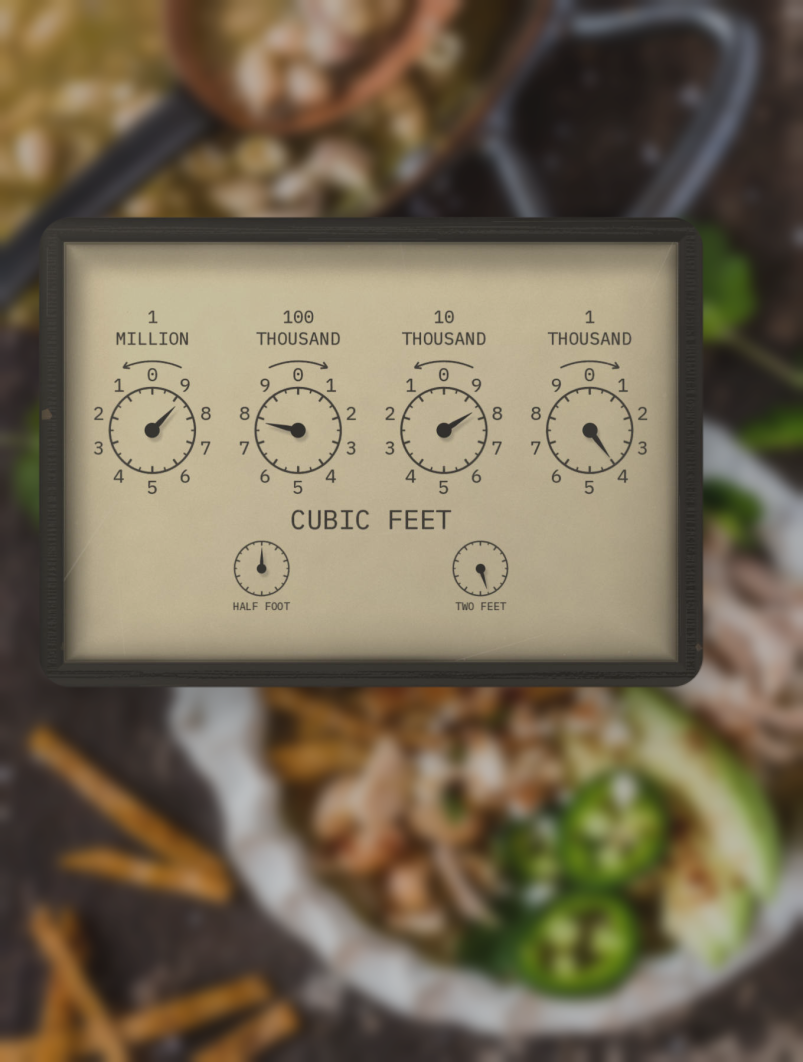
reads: {"value": 878400, "unit": "ft³"}
